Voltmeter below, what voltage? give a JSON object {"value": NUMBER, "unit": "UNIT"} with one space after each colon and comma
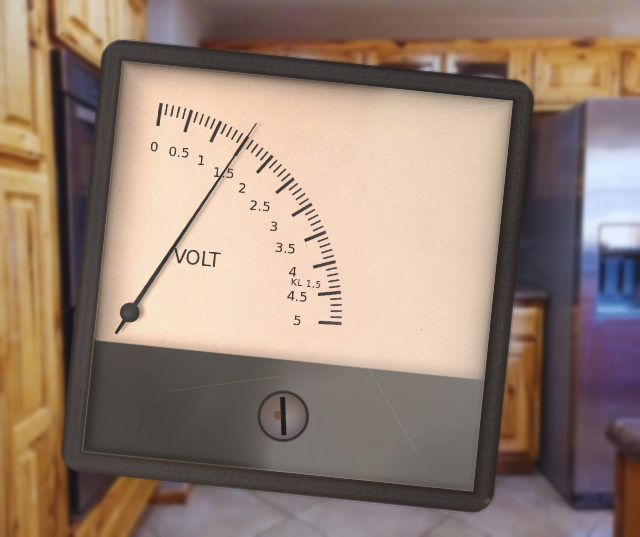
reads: {"value": 1.5, "unit": "V"}
